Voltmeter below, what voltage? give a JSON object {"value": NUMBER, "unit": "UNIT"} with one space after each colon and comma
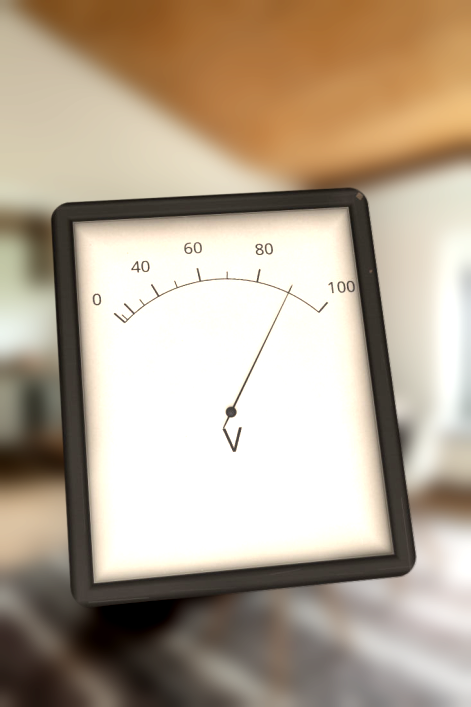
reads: {"value": 90, "unit": "V"}
